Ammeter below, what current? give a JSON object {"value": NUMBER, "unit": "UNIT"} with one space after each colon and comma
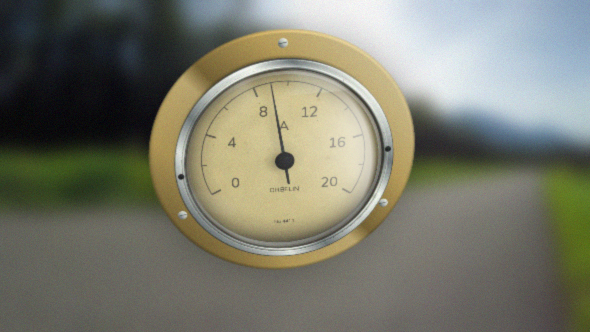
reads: {"value": 9, "unit": "A"}
